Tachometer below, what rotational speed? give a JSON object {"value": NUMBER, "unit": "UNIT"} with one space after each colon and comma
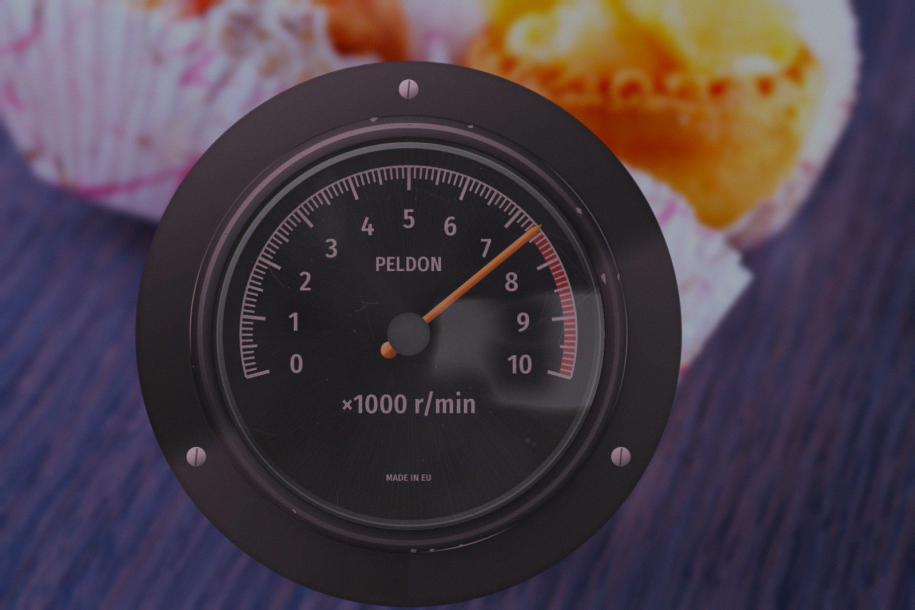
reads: {"value": 7400, "unit": "rpm"}
